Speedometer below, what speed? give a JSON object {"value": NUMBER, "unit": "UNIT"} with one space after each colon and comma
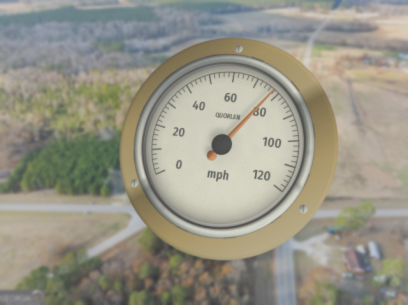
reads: {"value": 78, "unit": "mph"}
